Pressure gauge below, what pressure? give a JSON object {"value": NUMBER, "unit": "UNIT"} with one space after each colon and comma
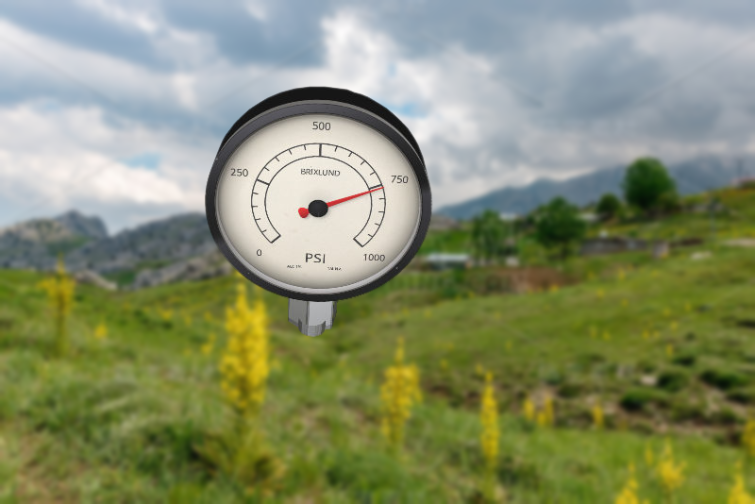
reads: {"value": 750, "unit": "psi"}
